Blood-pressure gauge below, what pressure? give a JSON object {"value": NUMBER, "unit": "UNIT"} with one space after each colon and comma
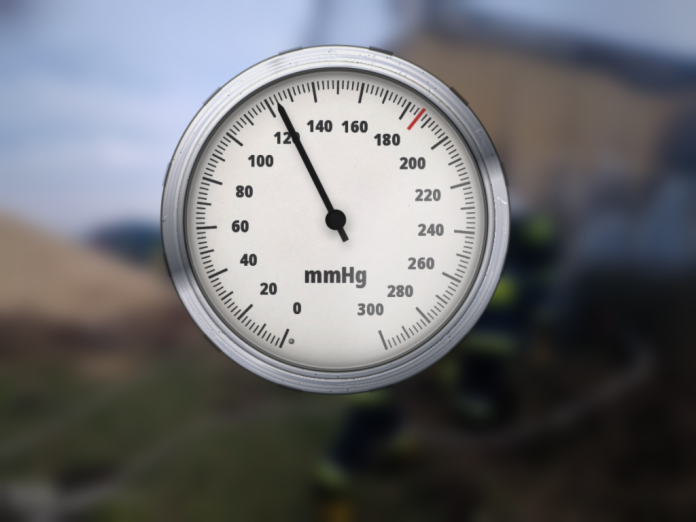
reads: {"value": 124, "unit": "mmHg"}
